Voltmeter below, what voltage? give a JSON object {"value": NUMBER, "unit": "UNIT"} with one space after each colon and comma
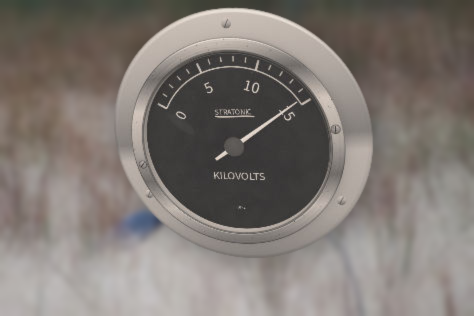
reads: {"value": 14.5, "unit": "kV"}
